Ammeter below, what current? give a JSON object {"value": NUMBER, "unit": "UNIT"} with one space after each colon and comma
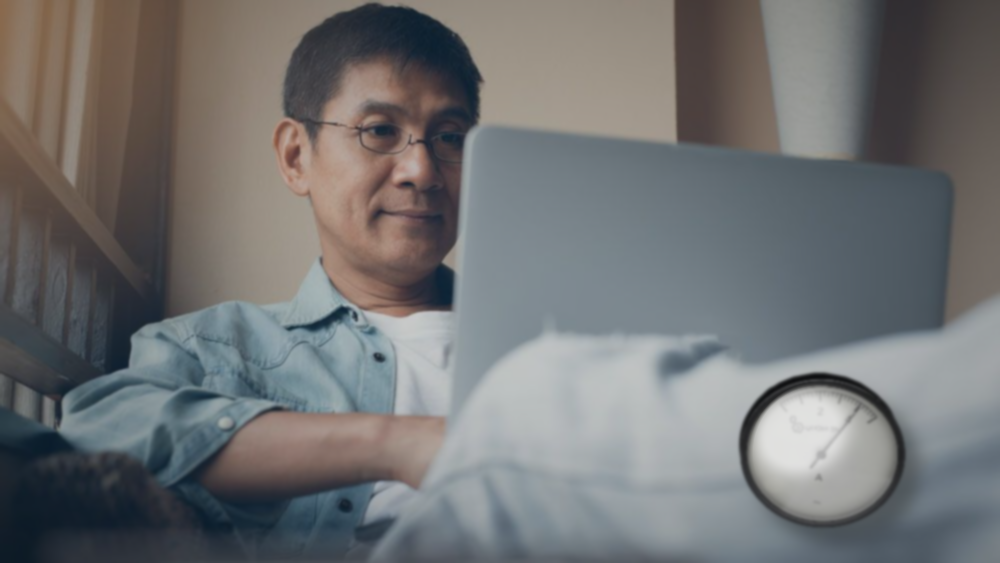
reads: {"value": 4, "unit": "A"}
